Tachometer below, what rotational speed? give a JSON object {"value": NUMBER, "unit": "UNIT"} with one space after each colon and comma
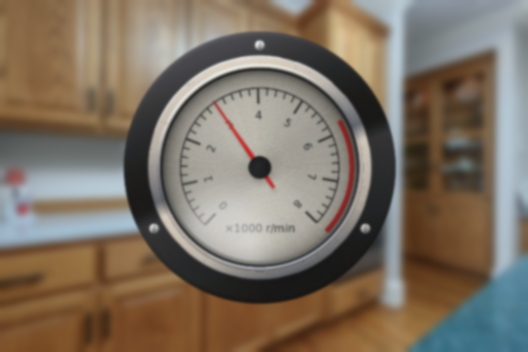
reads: {"value": 3000, "unit": "rpm"}
